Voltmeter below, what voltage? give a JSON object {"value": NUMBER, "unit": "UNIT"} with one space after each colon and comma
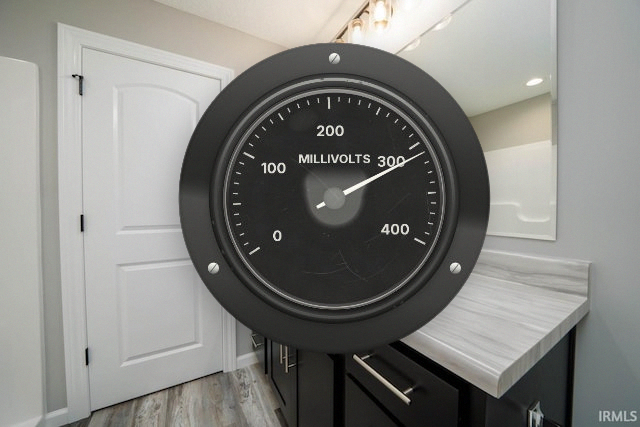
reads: {"value": 310, "unit": "mV"}
